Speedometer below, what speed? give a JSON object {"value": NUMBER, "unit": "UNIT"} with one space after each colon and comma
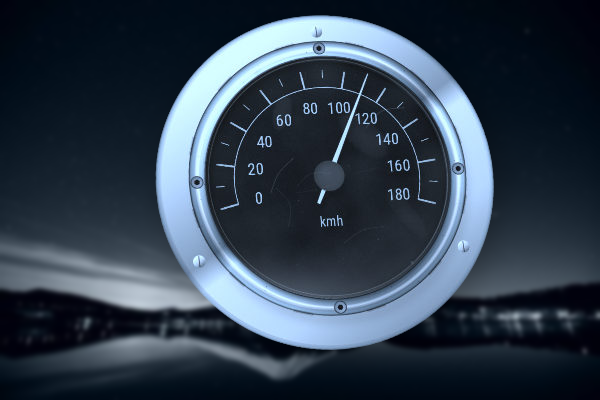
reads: {"value": 110, "unit": "km/h"}
